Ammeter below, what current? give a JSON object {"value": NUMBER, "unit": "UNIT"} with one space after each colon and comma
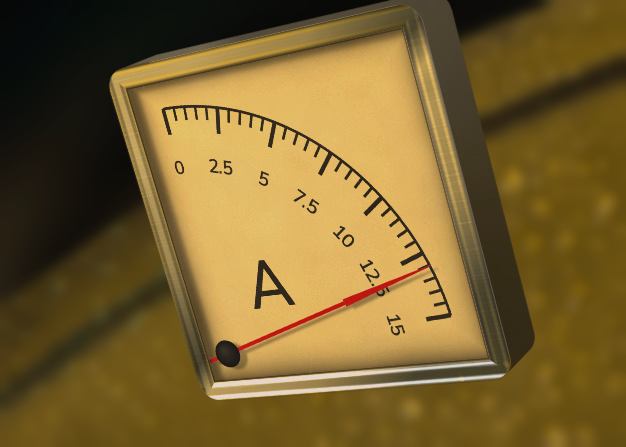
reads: {"value": 13, "unit": "A"}
